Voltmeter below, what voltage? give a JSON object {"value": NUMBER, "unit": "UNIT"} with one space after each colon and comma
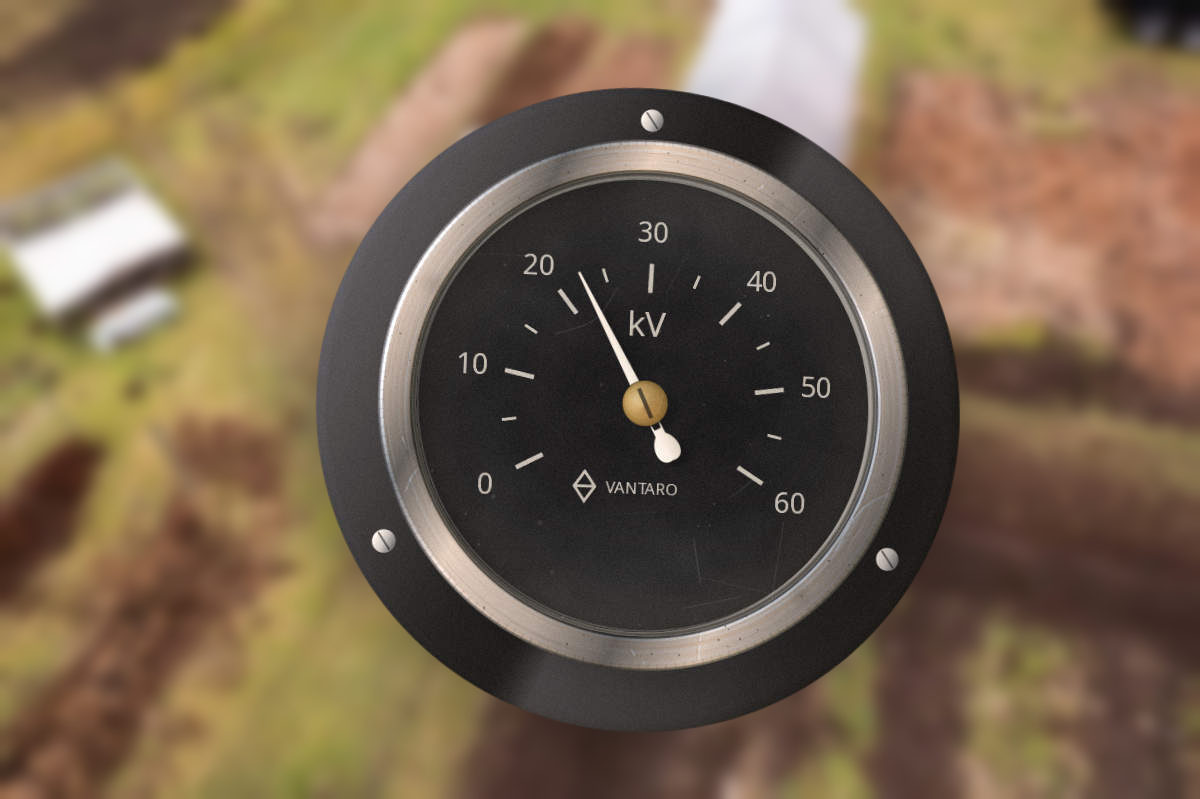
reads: {"value": 22.5, "unit": "kV"}
